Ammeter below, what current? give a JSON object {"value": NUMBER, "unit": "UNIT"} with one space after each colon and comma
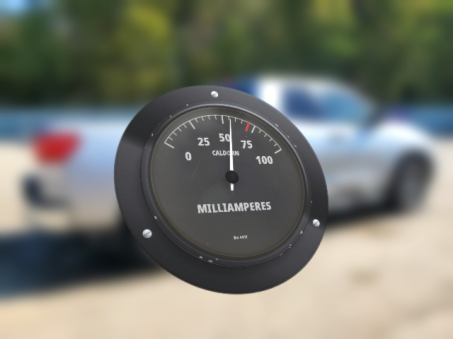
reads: {"value": 55, "unit": "mA"}
